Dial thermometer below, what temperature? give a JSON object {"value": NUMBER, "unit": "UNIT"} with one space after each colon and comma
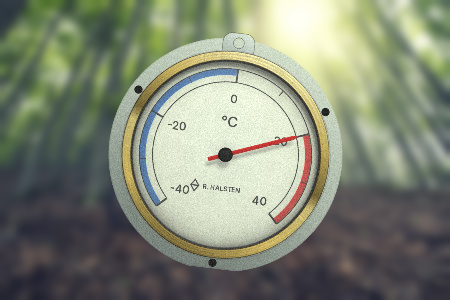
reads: {"value": 20, "unit": "°C"}
